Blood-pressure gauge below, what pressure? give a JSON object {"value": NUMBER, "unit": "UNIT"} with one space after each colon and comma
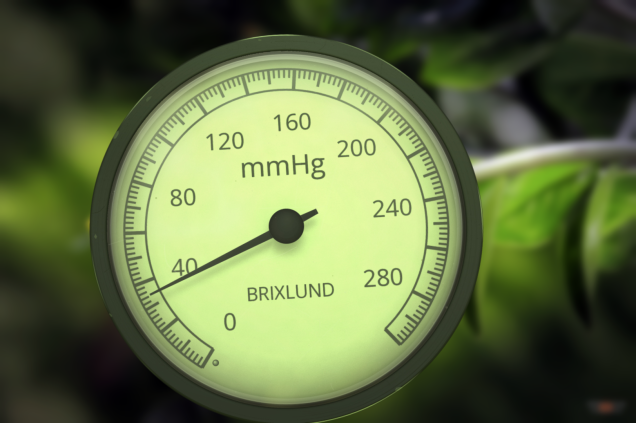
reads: {"value": 34, "unit": "mmHg"}
